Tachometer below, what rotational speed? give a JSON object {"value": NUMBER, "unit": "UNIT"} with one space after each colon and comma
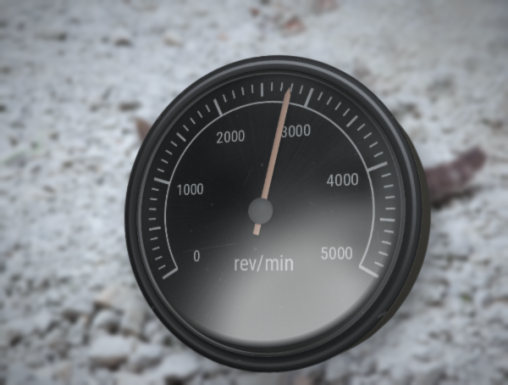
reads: {"value": 2800, "unit": "rpm"}
